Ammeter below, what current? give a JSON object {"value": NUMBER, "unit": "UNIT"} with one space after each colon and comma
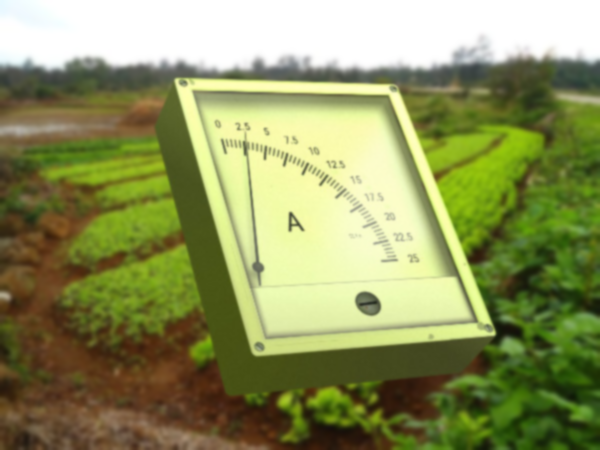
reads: {"value": 2.5, "unit": "A"}
